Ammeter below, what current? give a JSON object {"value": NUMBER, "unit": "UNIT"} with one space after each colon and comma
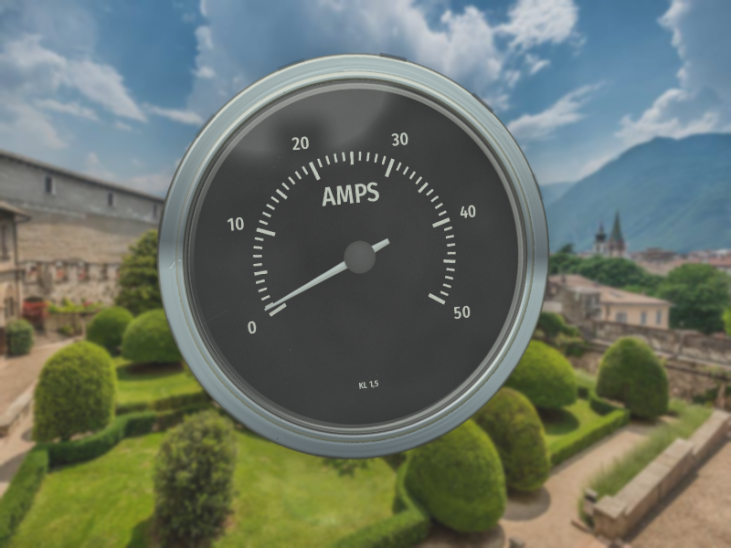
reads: {"value": 1, "unit": "A"}
